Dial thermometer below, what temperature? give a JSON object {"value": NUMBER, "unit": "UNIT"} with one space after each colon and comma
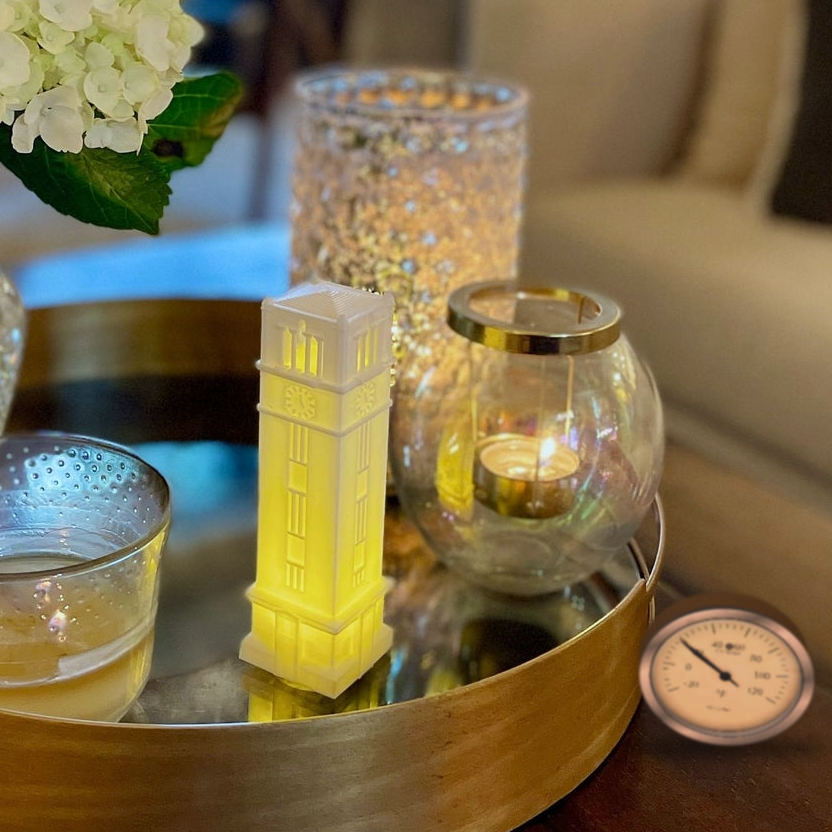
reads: {"value": 20, "unit": "°F"}
